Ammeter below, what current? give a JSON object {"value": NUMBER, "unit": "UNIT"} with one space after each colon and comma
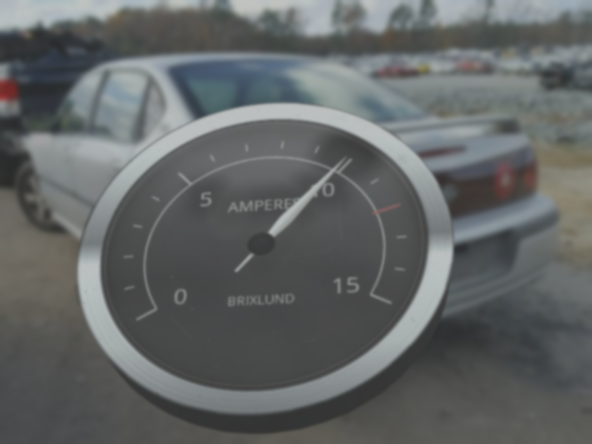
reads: {"value": 10, "unit": "A"}
